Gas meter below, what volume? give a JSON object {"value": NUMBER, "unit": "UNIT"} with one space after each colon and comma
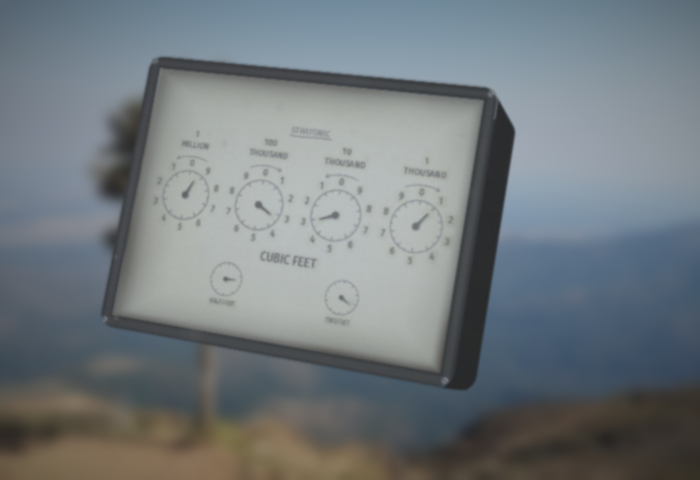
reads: {"value": 933100, "unit": "ft³"}
